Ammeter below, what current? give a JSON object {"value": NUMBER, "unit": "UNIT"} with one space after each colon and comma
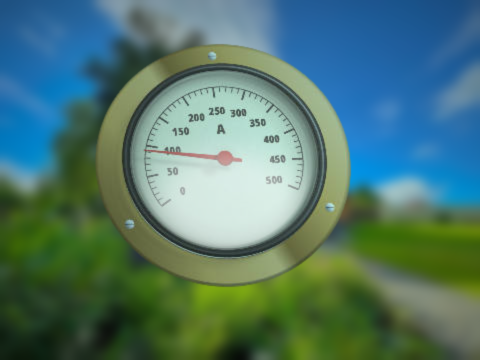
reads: {"value": 90, "unit": "A"}
